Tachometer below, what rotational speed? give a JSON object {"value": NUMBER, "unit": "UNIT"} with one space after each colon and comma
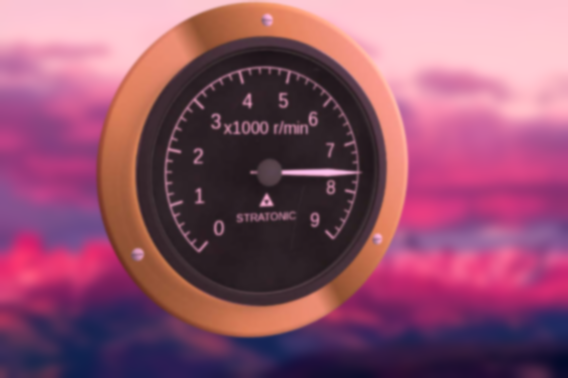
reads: {"value": 7600, "unit": "rpm"}
